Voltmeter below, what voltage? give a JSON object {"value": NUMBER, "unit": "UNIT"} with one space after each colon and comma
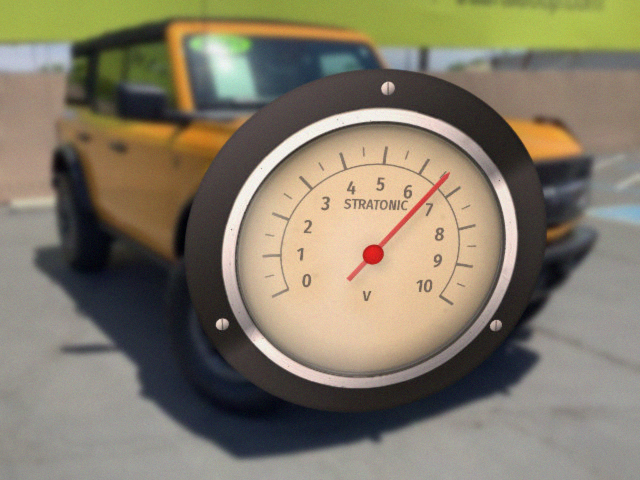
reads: {"value": 6.5, "unit": "V"}
